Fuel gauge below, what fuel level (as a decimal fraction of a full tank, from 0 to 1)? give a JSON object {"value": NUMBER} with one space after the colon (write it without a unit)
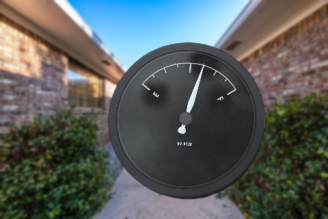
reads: {"value": 0.625}
